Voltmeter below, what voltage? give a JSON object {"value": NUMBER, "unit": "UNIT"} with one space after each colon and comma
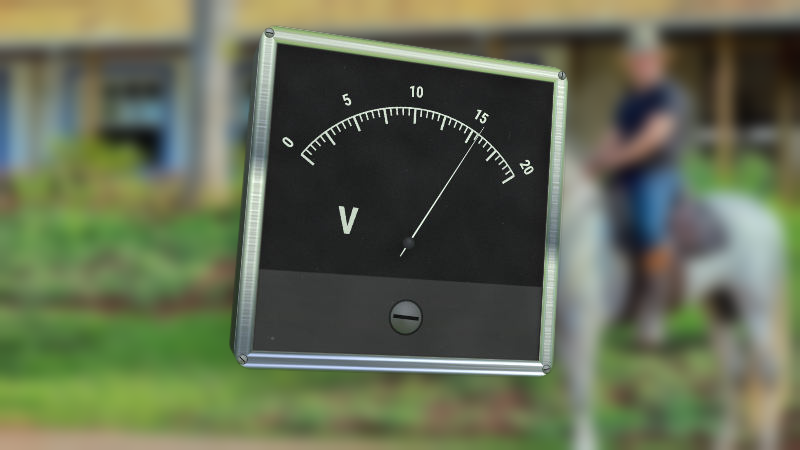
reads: {"value": 15.5, "unit": "V"}
